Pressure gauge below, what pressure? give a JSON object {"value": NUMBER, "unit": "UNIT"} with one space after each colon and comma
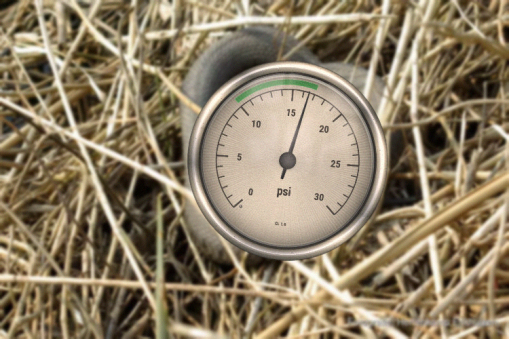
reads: {"value": 16.5, "unit": "psi"}
